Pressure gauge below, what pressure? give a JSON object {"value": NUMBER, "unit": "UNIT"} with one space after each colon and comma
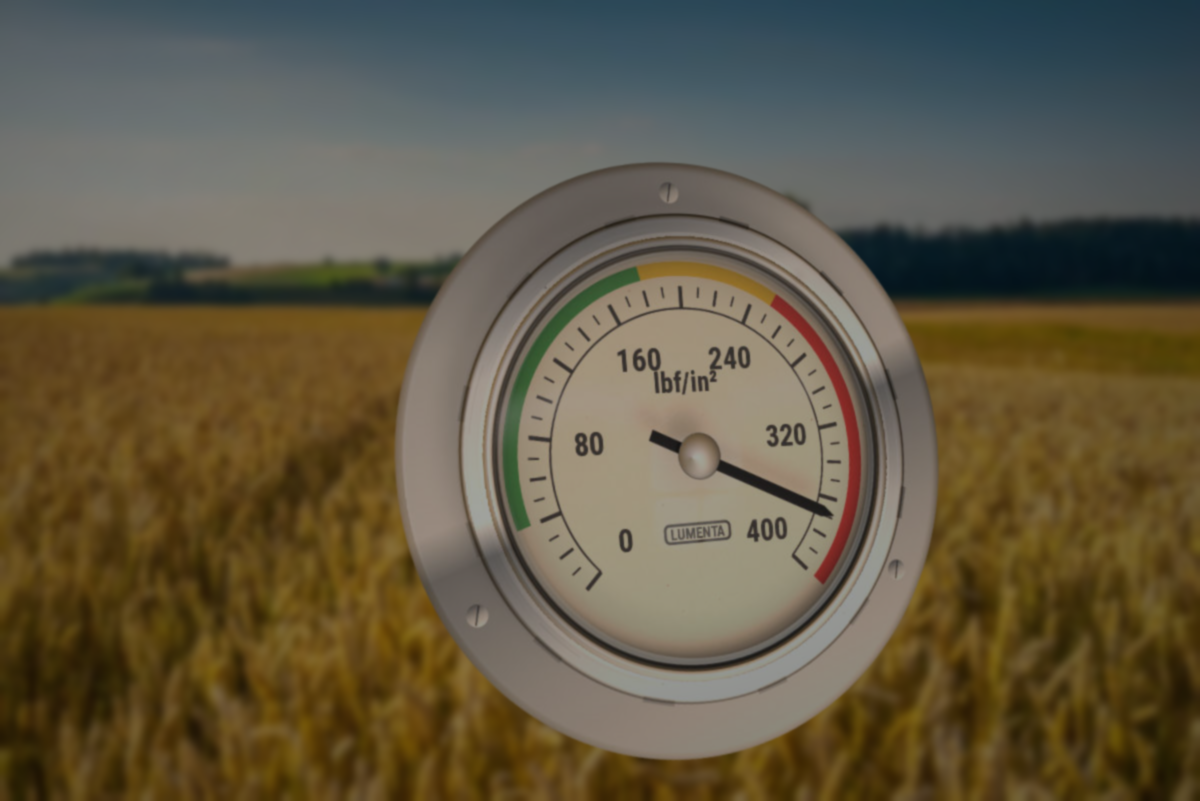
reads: {"value": 370, "unit": "psi"}
